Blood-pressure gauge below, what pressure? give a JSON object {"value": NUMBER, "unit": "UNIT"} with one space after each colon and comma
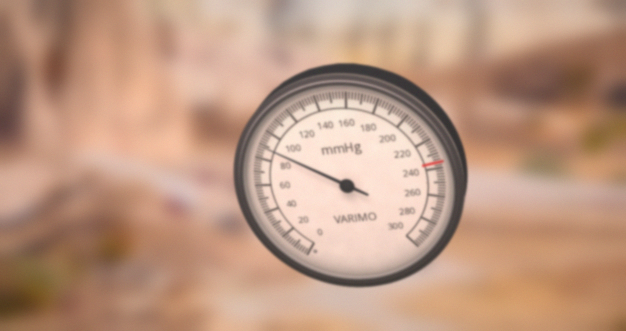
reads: {"value": 90, "unit": "mmHg"}
